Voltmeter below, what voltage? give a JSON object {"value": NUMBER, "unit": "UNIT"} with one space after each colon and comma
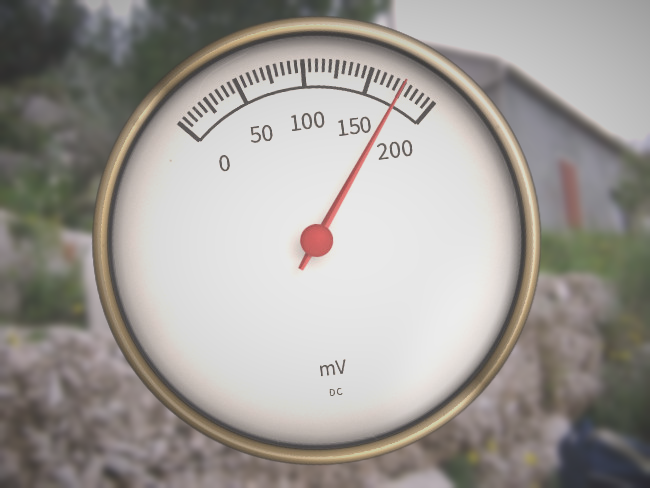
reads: {"value": 175, "unit": "mV"}
